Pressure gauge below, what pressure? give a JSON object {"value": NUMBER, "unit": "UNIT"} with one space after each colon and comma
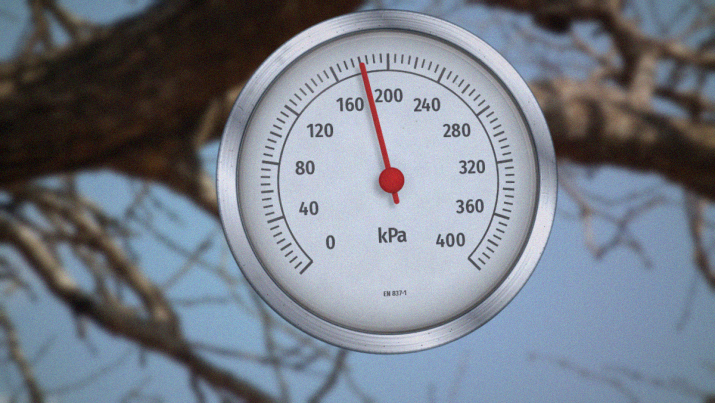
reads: {"value": 180, "unit": "kPa"}
